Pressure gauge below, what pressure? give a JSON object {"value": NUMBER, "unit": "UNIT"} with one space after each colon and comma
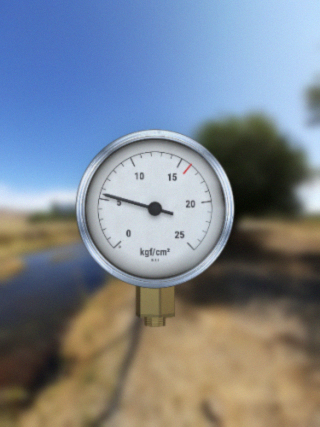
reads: {"value": 5.5, "unit": "kg/cm²"}
